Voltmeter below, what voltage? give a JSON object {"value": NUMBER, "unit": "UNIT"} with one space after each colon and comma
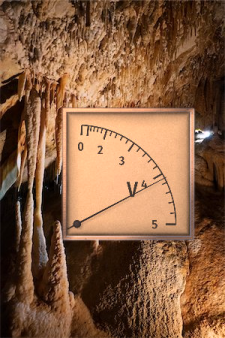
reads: {"value": 4.1, "unit": "V"}
